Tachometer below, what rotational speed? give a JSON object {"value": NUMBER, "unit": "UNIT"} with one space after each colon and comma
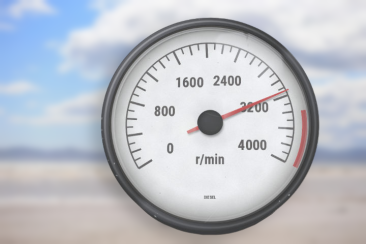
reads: {"value": 3150, "unit": "rpm"}
